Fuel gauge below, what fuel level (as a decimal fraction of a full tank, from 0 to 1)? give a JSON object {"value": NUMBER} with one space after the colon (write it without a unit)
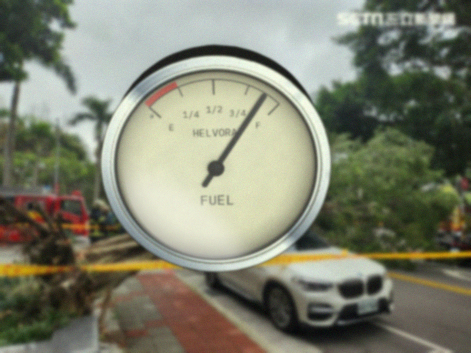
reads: {"value": 0.875}
